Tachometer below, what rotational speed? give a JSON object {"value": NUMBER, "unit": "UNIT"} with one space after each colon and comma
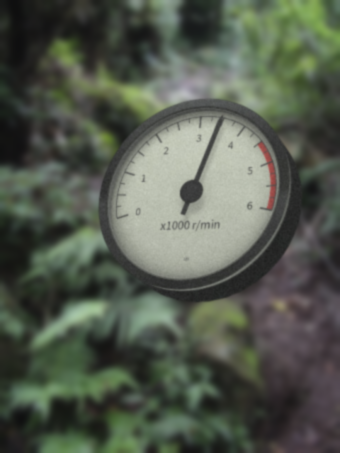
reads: {"value": 3500, "unit": "rpm"}
